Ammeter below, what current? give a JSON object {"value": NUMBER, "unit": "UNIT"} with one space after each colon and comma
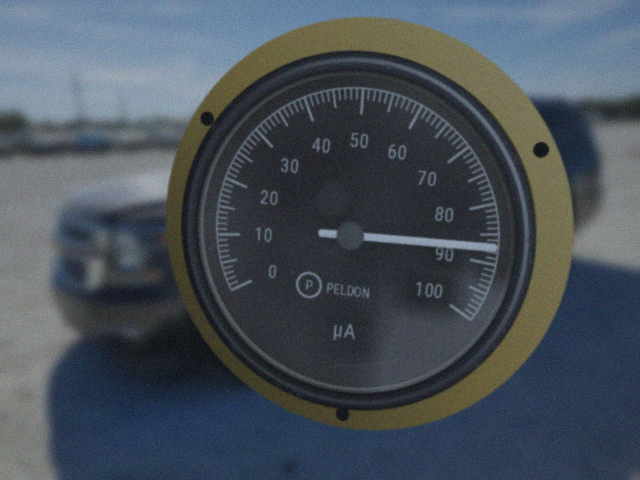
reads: {"value": 87, "unit": "µA"}
